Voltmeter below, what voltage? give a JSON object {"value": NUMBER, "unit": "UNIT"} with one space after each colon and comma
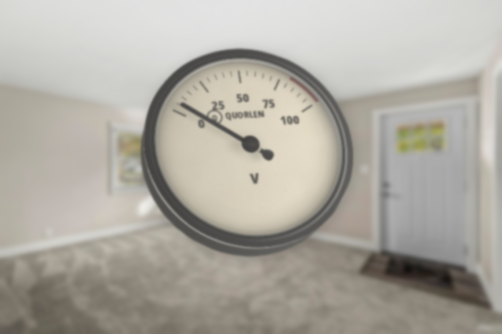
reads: {"value": 5, "unit": "V"}
